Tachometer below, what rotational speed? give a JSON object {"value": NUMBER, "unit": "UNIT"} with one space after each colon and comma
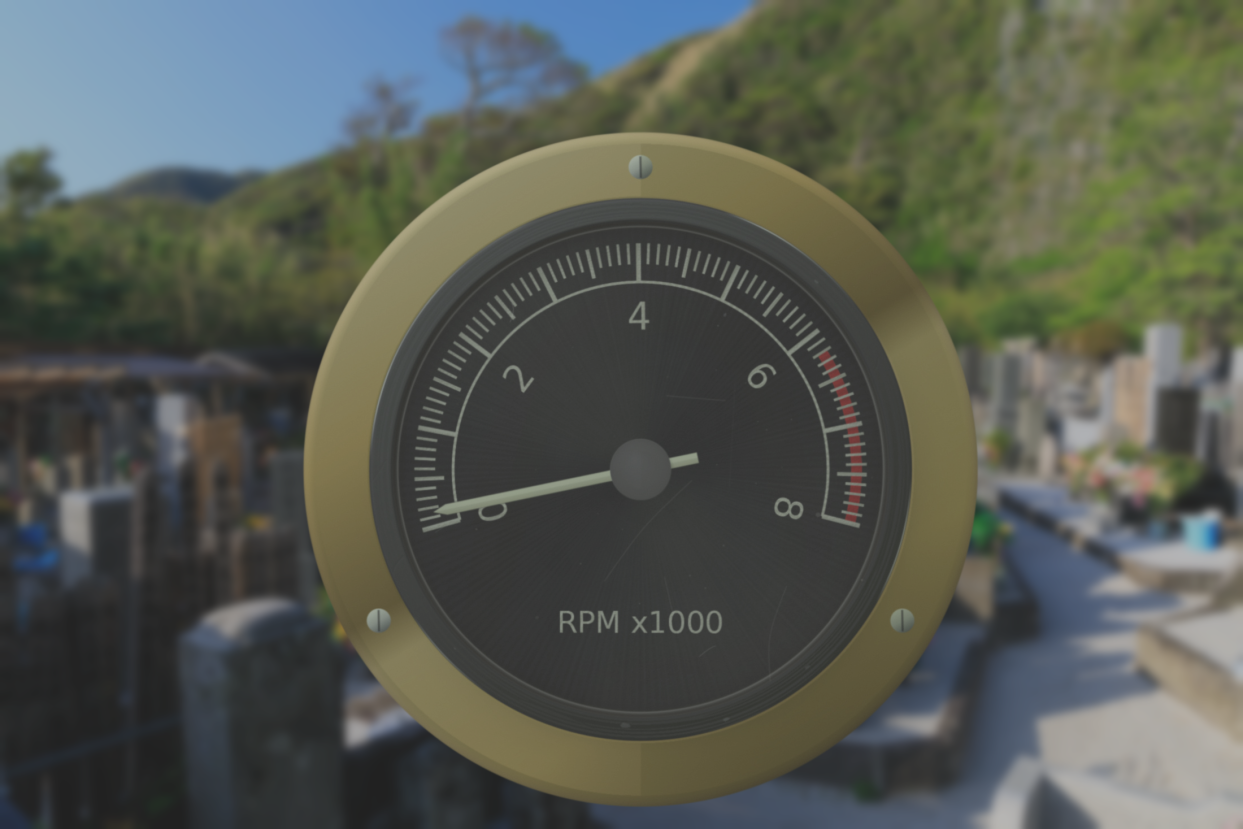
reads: {"value": 150, "unit": "rpm"}
